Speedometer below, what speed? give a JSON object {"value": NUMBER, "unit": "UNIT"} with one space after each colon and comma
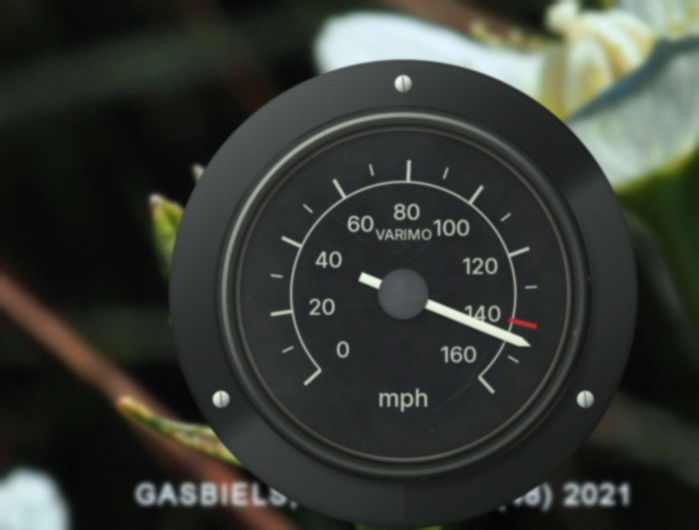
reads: {"value": 145, "unit": "mph"}
